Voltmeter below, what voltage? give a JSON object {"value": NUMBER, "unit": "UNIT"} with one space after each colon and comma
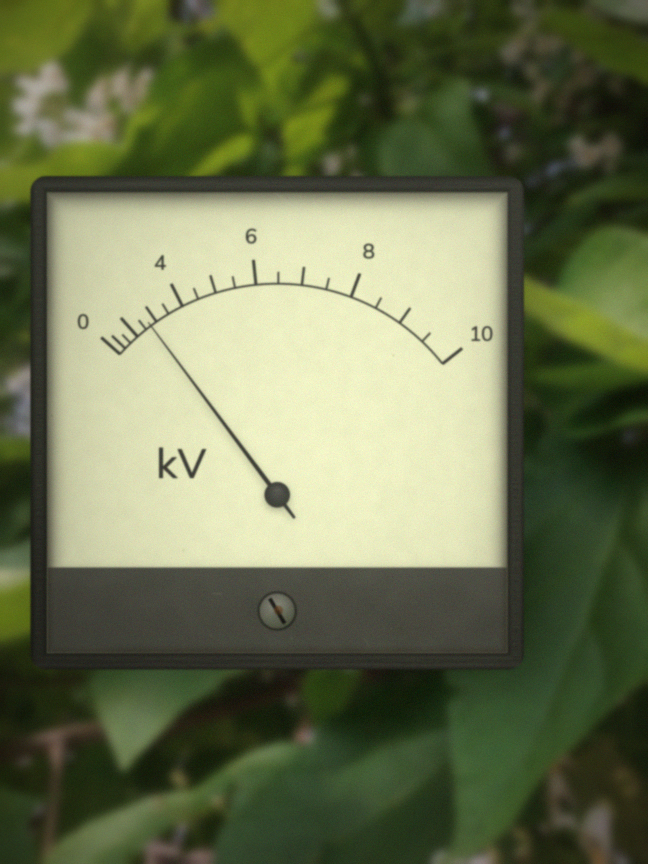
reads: {"value": 2.75, "unit": "kV"}
